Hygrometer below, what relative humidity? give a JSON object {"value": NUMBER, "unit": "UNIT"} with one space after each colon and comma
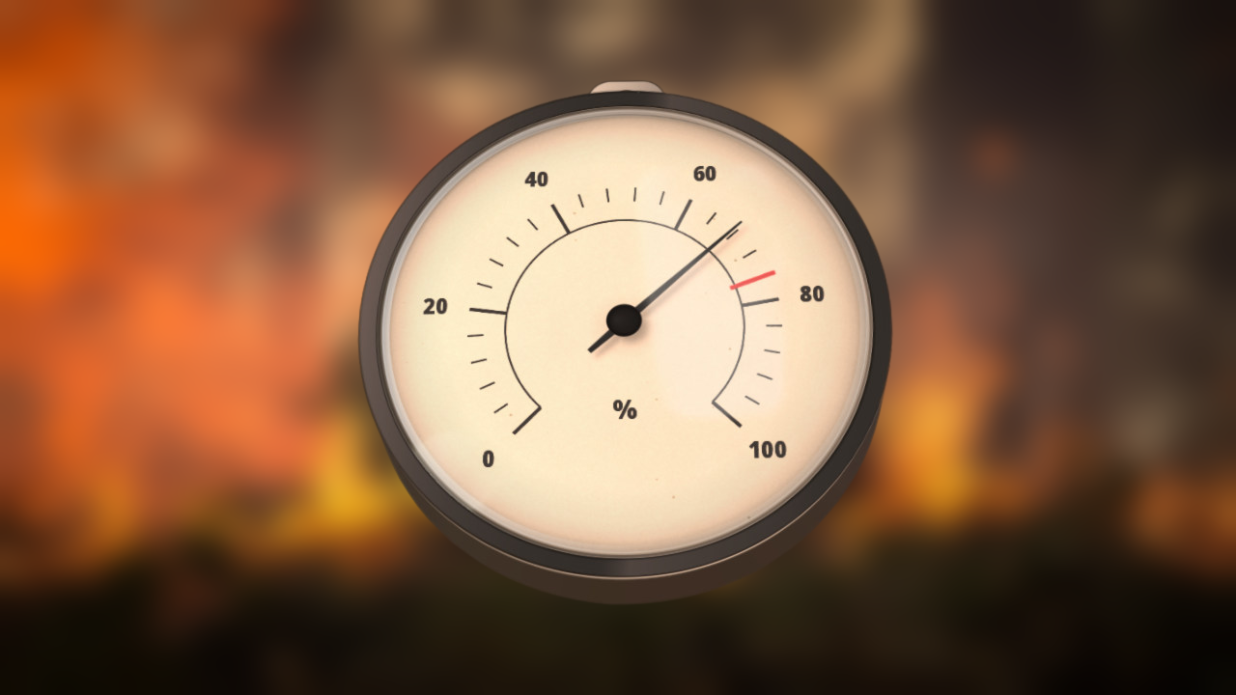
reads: {"value": 68, "unit": "%"}
